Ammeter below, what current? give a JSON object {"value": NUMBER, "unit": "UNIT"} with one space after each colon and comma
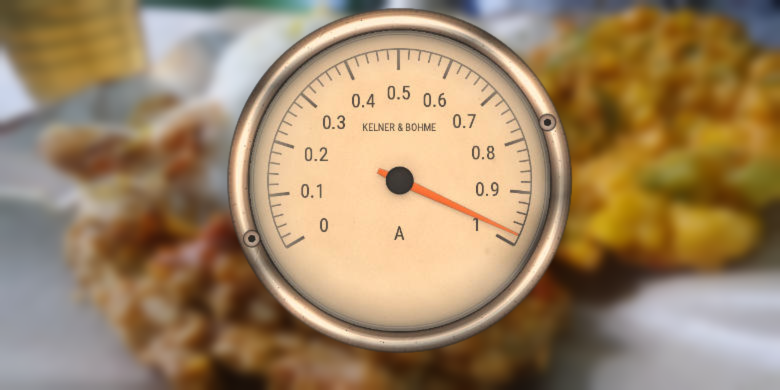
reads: {"value": 0.98, "unit": "A"}
